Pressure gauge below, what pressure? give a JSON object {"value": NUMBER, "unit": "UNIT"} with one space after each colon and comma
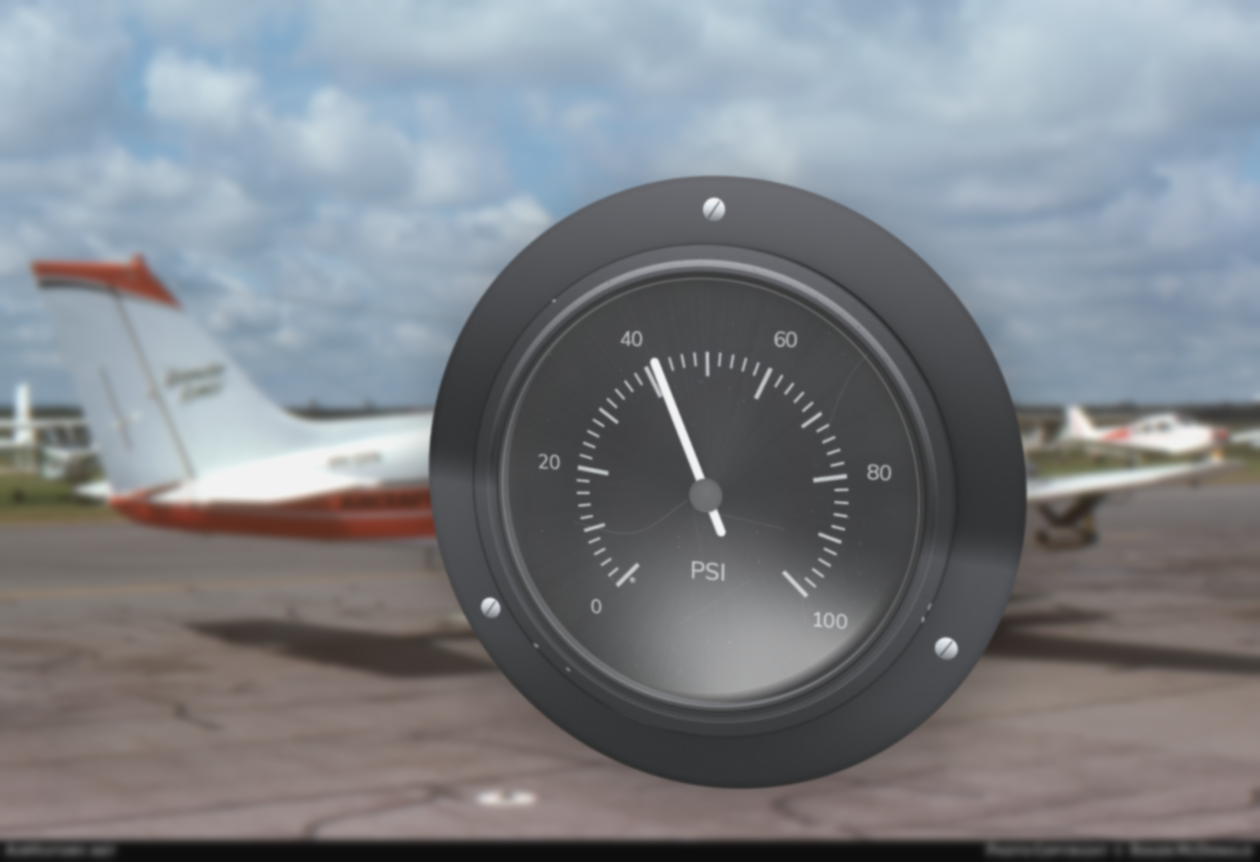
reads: {"value": 42, "unit": "psi"}
